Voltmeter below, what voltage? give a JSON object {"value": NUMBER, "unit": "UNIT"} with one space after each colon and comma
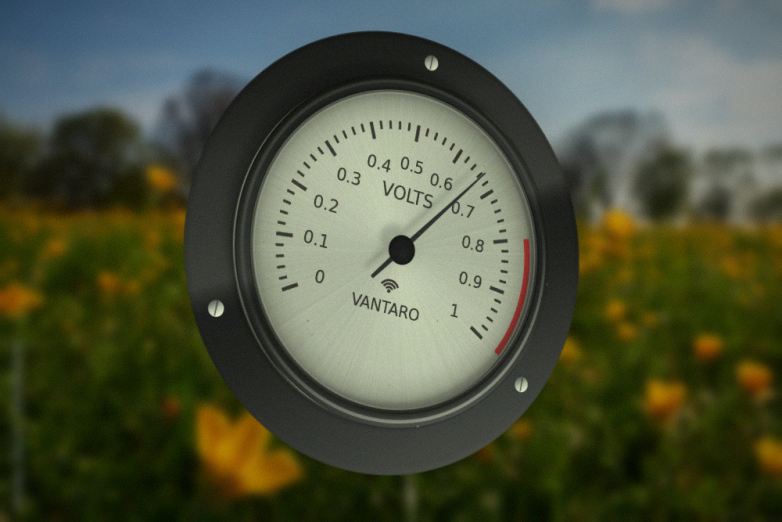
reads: {"value": 0.66, "unit": "V"}
